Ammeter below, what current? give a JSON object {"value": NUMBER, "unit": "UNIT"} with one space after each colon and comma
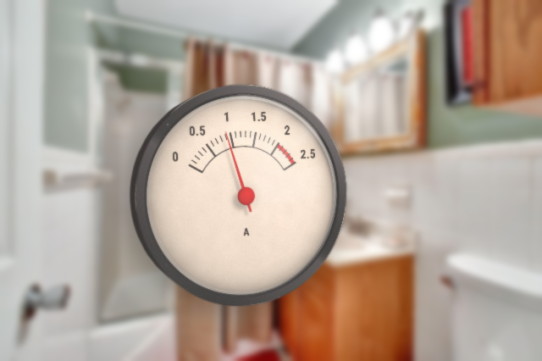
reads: {"value": 0.9, "unit": "A"}
